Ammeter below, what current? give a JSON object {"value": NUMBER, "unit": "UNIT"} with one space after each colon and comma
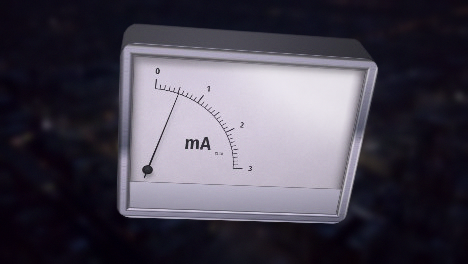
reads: {"value": 0.5, "unit": "mA"}
